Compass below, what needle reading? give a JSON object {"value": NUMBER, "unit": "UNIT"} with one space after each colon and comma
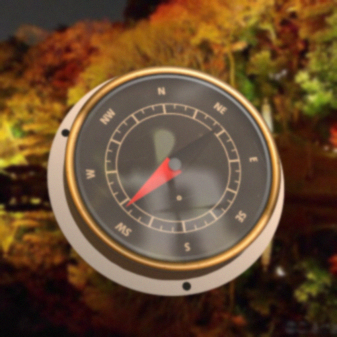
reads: {"value": 235, "unit": "°"}
